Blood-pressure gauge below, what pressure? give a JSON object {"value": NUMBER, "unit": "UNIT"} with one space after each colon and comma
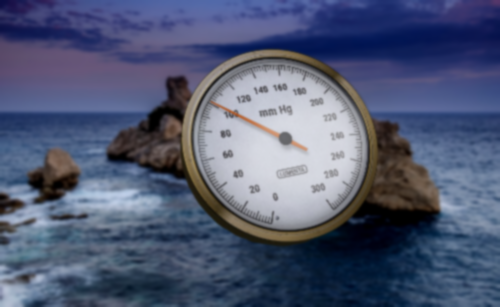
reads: {"value": 100, "unit": "mmHg"}
